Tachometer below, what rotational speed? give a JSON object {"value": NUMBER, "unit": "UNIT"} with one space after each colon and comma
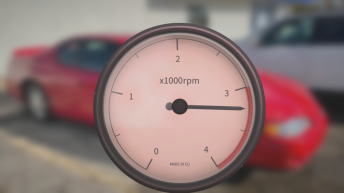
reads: {"value": 3250, "unit": "rpm"}
